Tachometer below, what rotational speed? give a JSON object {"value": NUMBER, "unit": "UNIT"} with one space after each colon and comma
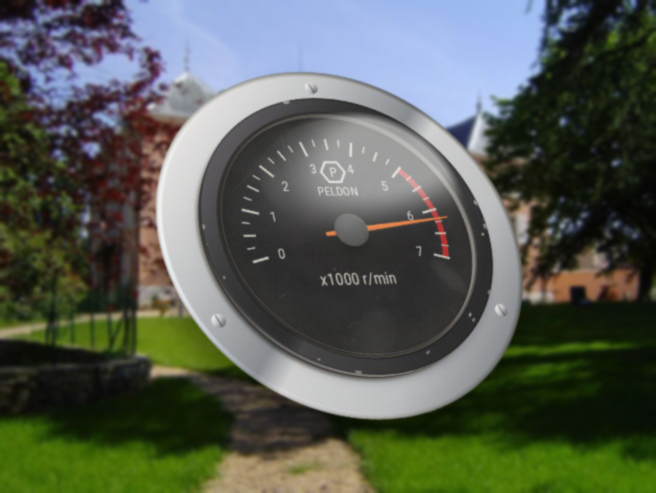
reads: {"value": 6250, "unit": "rpm"}
